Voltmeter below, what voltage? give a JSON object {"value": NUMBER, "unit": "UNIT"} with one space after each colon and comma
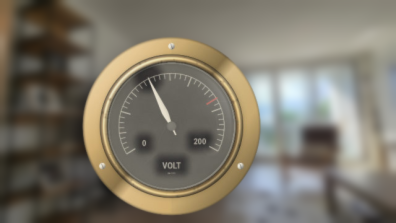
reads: {"value": 80, "unit": "V"}
